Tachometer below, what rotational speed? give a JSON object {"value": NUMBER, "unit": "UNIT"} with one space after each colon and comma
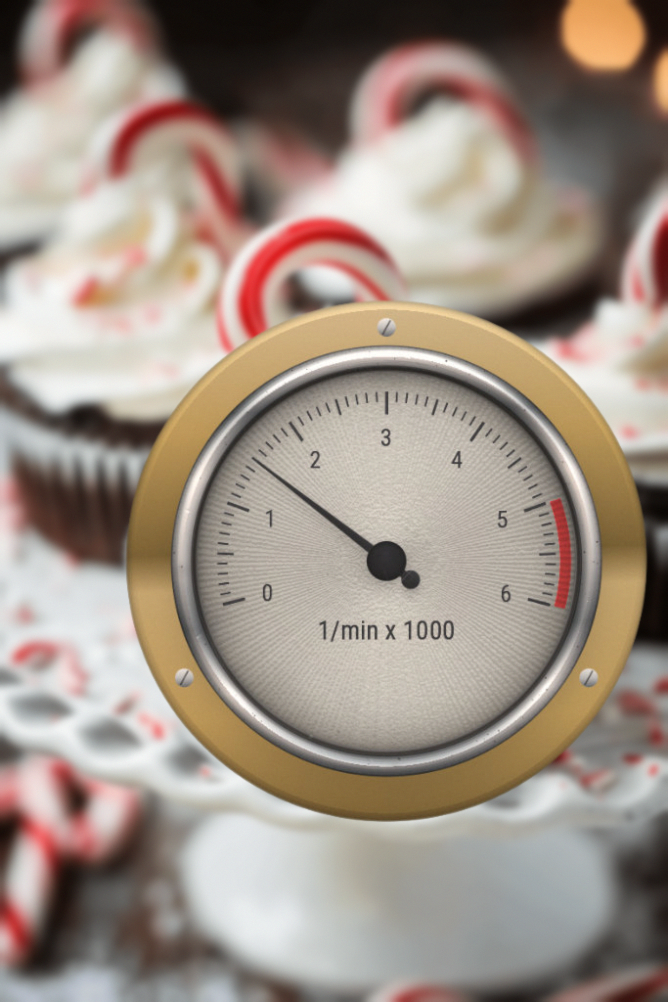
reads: {"value": 1500, "unit": "rpm"}
